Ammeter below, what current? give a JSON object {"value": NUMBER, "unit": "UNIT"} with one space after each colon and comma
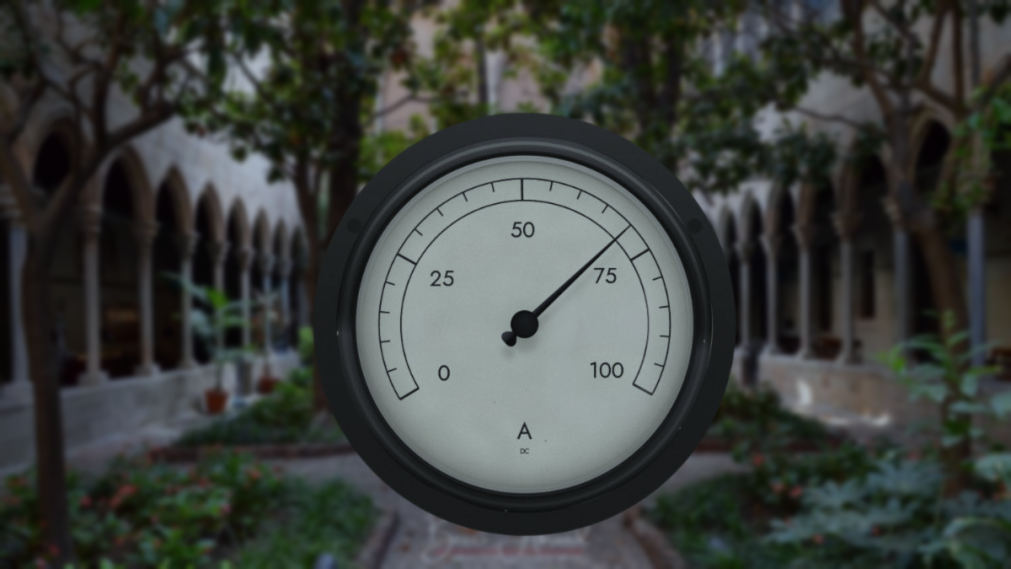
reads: {"value": 70, "unit": "A"}
